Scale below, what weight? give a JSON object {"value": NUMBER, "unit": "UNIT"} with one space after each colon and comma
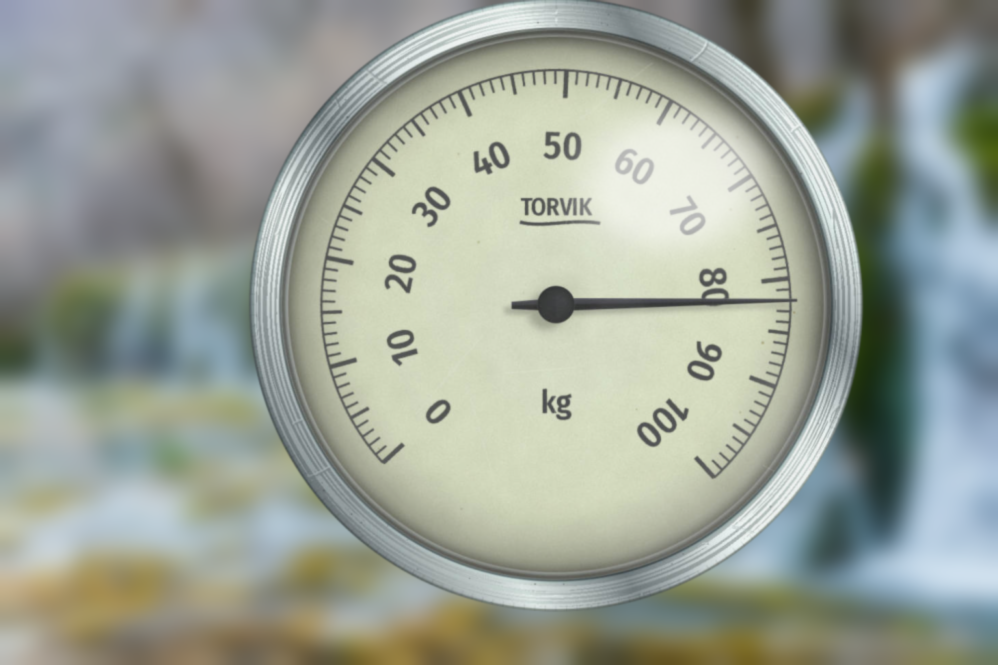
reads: {"value": 82, "unit": "kg"}
